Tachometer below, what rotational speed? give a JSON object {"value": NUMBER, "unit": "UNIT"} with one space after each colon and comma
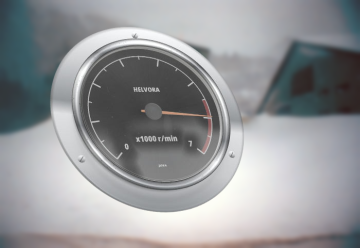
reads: {"value": 6000, "unit": "rpm"}
